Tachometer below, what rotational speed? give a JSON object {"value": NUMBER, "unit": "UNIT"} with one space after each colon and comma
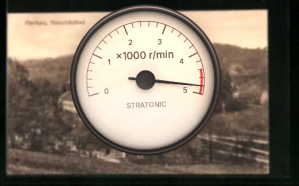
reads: {"value": 4800, "unit": "rpm"}
